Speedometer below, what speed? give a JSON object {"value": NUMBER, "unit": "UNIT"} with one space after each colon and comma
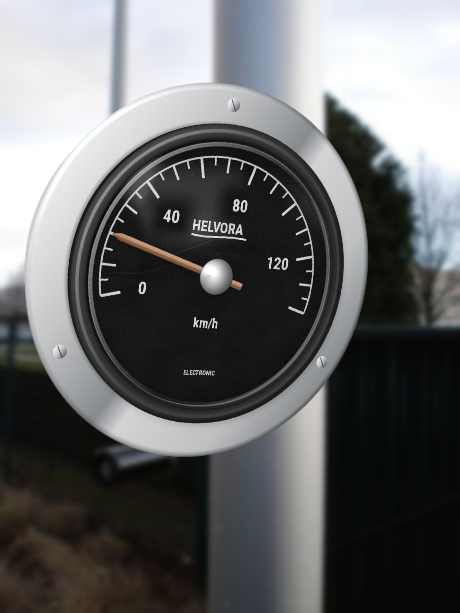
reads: {"value": 20, "unit": "km/h"}
